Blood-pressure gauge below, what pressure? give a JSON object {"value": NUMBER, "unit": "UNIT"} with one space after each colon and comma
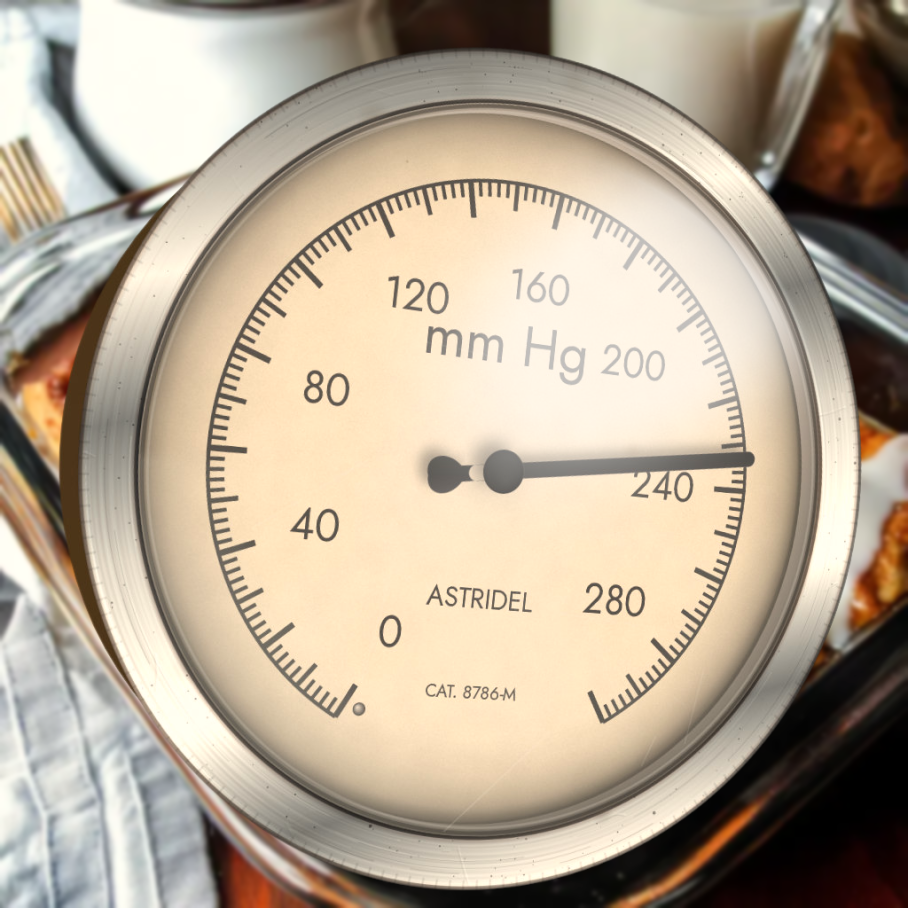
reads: {"value": 233, "unit": "mmHg"}
